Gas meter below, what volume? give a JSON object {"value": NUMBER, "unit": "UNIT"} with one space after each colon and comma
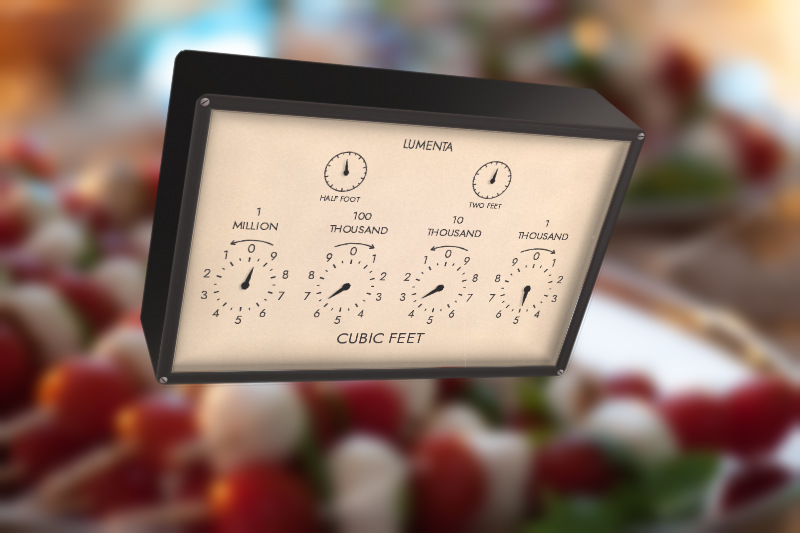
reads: {"value": 963500, "unit": "ft³"}
